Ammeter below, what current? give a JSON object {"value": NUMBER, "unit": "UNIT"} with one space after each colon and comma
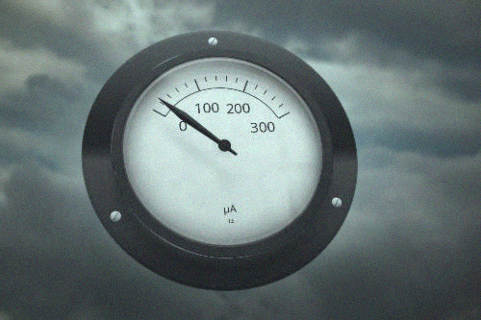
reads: {"value": 20, "unit": "µA"}
